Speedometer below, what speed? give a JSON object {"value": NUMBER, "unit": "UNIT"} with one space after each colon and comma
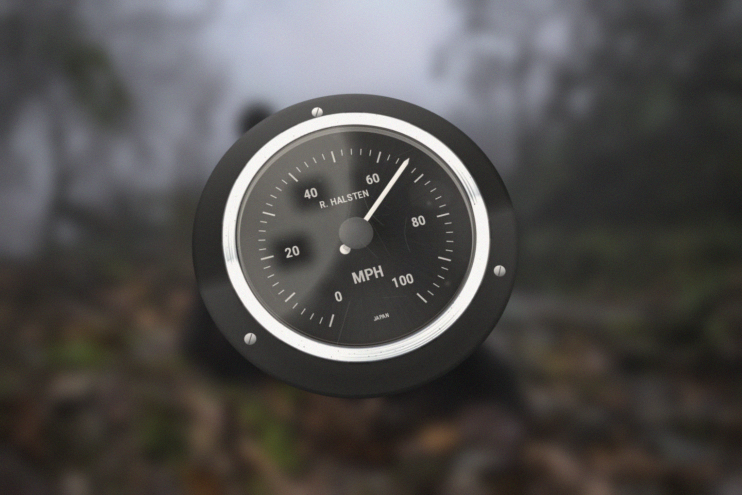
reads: {"value": 66, "unit": "mph"}
